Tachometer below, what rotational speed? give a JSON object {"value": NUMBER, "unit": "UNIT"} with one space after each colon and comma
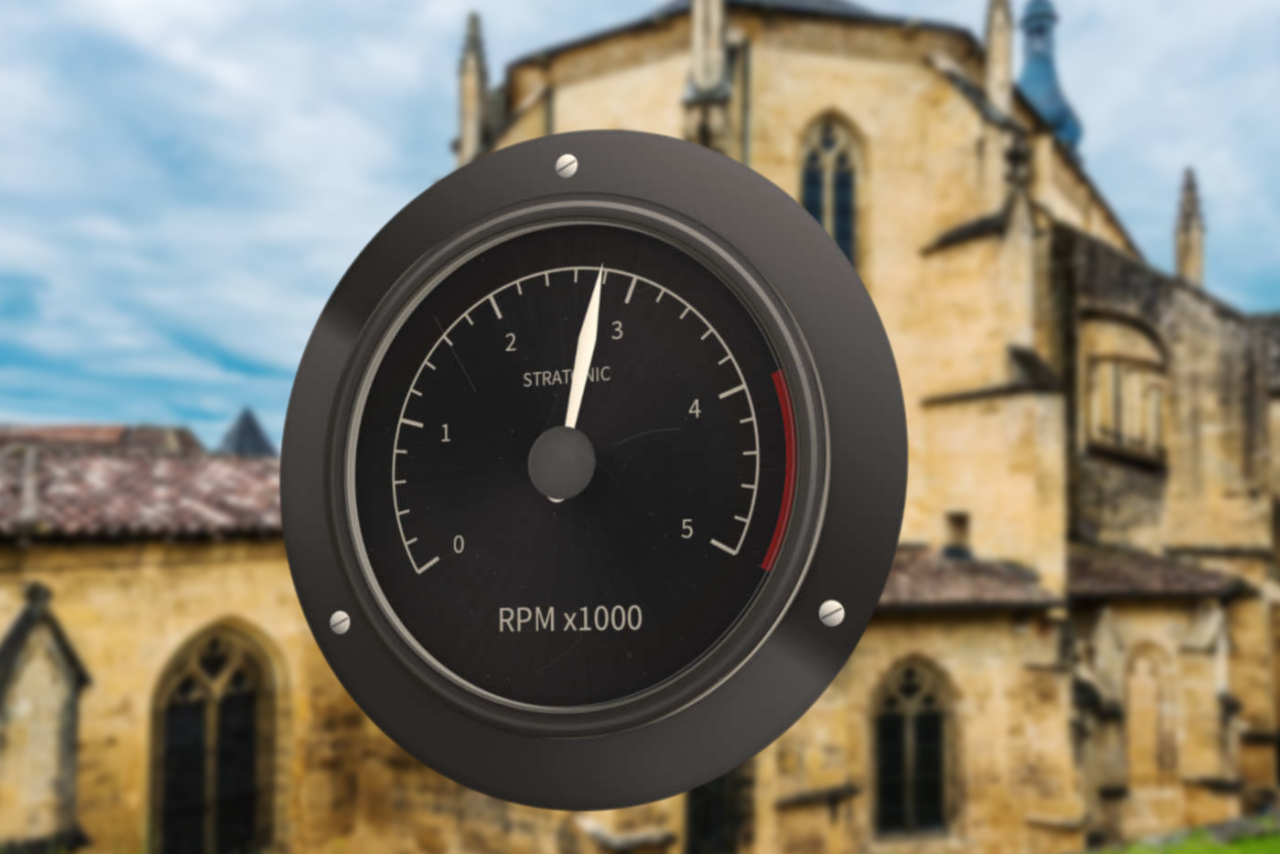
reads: {"value": 2800, "unit": "rpm"}
